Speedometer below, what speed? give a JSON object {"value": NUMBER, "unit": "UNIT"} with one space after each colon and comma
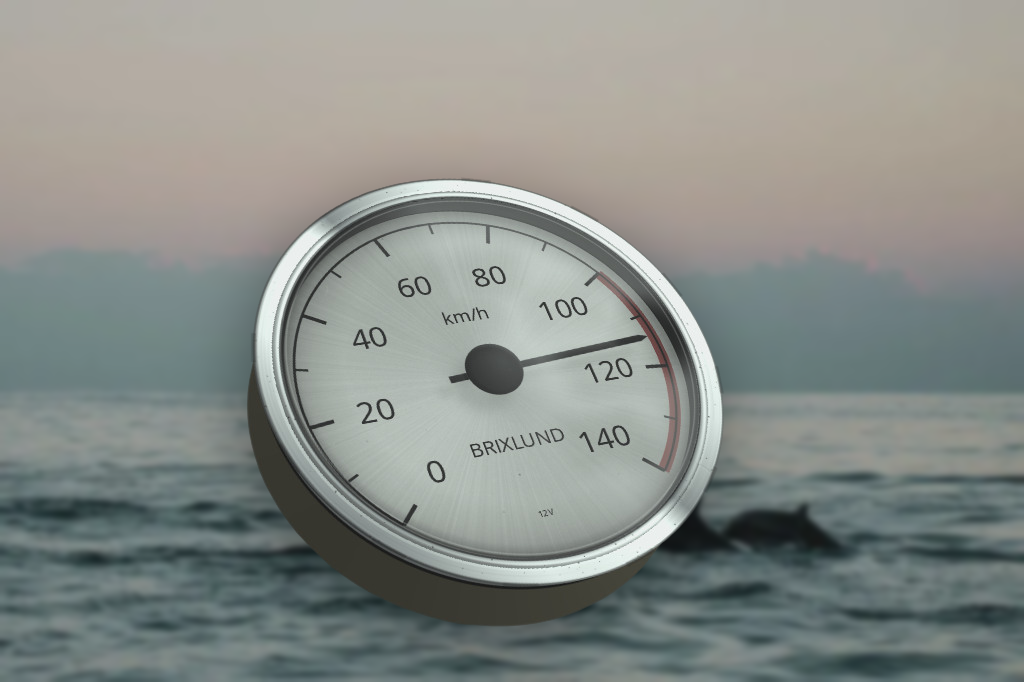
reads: {"value": 115, "unit": "km/h"}
